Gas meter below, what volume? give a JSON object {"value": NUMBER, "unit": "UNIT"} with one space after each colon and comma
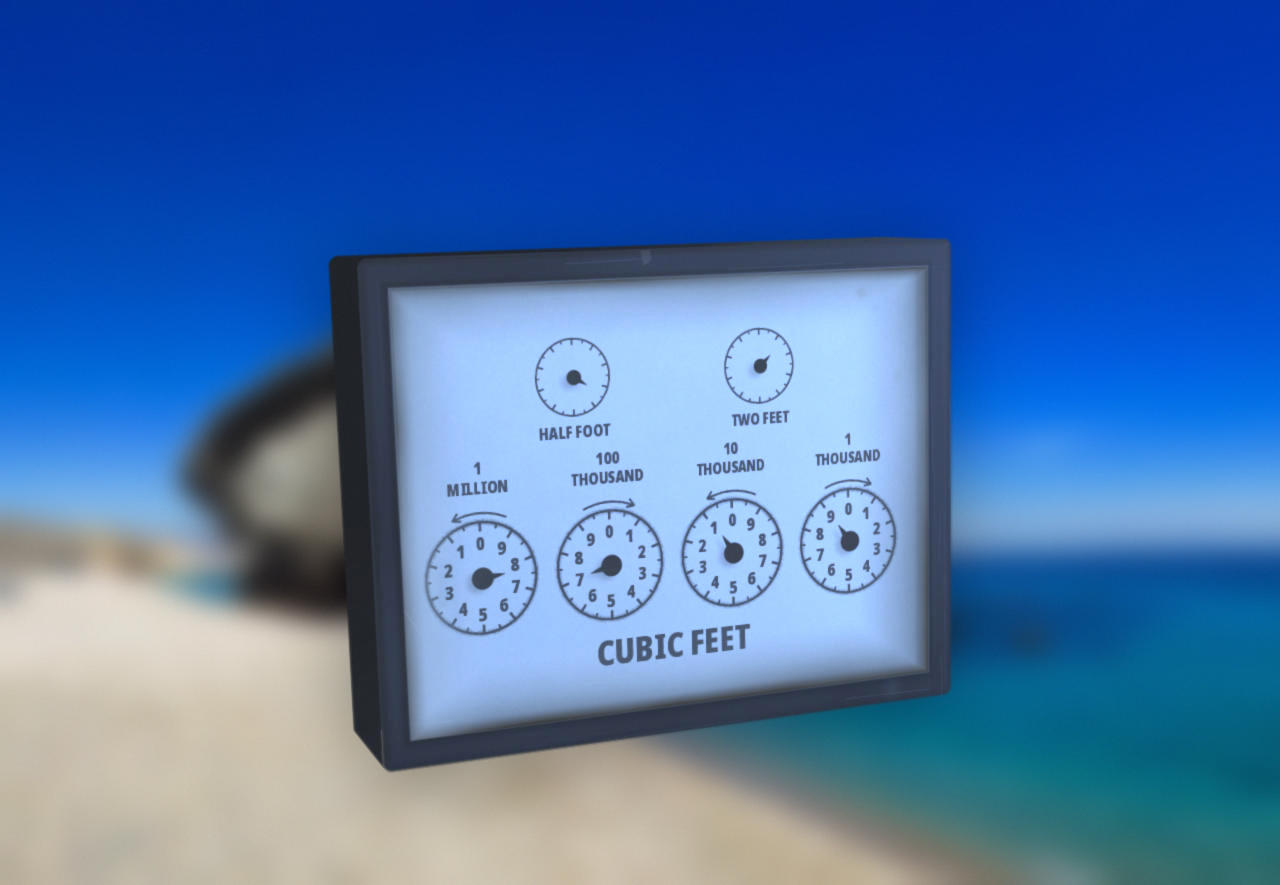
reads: {"value": 770900, "unit": "ft³"}
